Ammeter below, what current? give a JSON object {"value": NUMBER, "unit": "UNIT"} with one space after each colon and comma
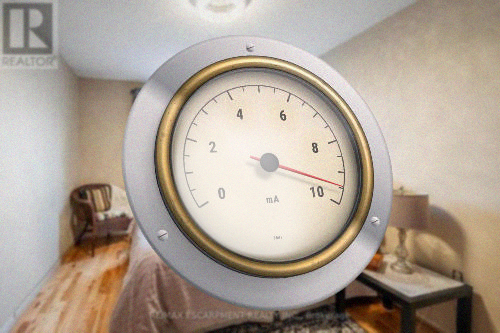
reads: {"value": 9.5, "unit": "mA"}
